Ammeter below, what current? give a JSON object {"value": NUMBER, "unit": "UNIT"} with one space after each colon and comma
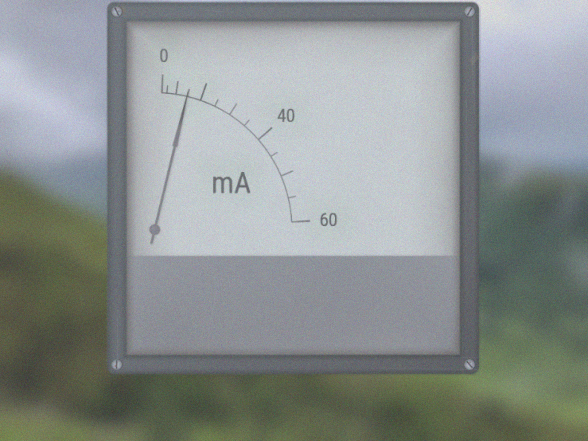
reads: {"value": 15, "unit": "mA"}
